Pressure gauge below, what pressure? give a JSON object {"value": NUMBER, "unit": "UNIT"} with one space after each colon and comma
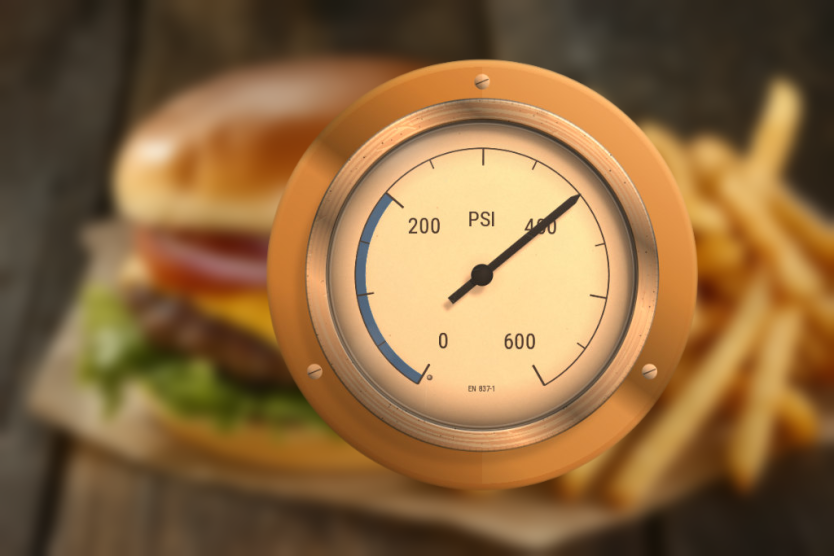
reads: {"value": 400, "unit": "psi"}
